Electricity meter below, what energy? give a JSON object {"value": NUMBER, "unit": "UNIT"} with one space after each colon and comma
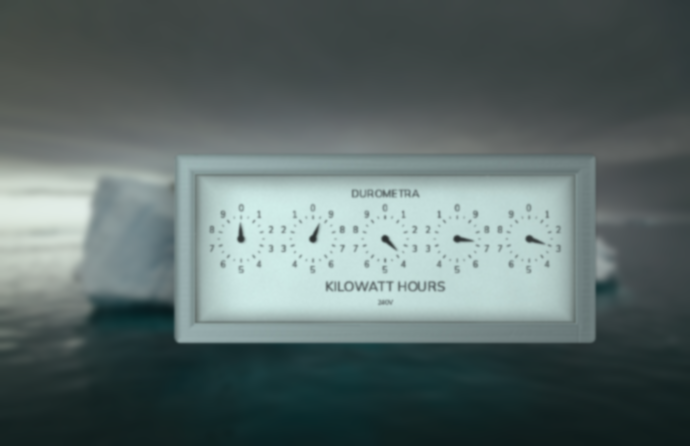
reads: {"value": 99373, "unit": "kWh"}
